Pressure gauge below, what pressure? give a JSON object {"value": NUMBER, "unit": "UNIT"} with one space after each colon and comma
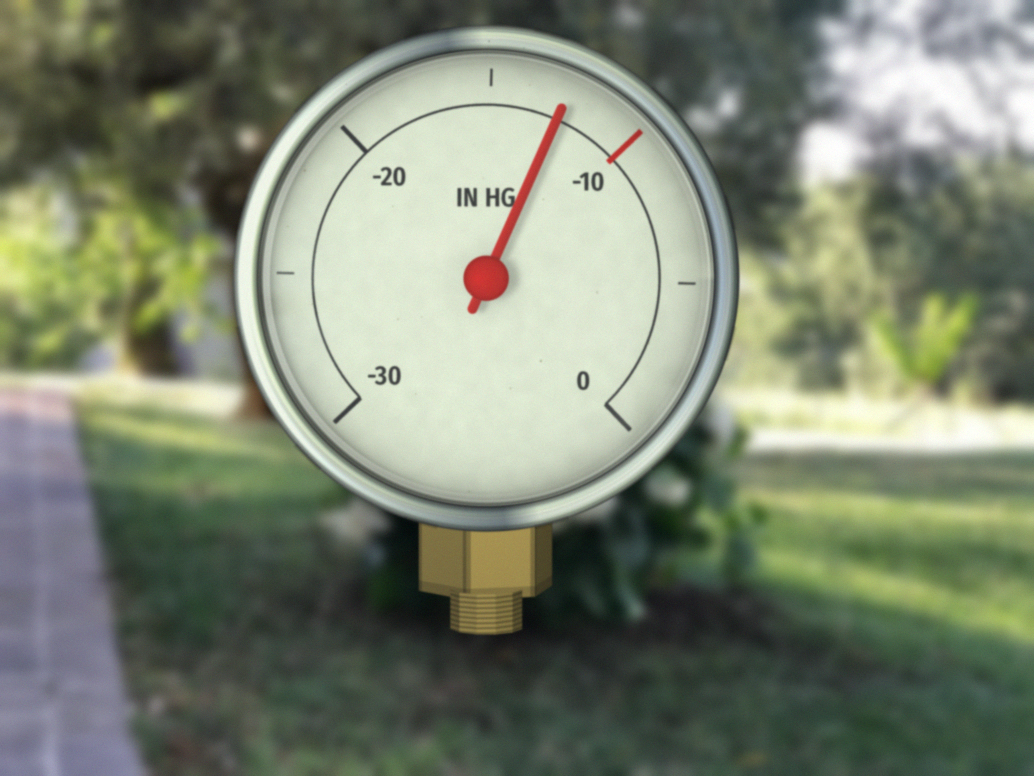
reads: {"value": -12.5, "unit": "inHg"}
